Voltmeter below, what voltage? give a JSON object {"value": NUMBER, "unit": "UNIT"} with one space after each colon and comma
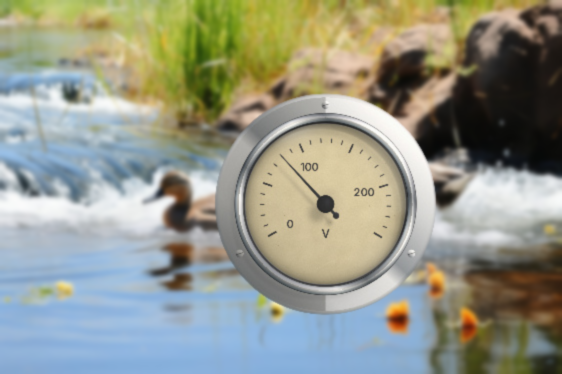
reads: {"value": 80, "unit": "V"}
